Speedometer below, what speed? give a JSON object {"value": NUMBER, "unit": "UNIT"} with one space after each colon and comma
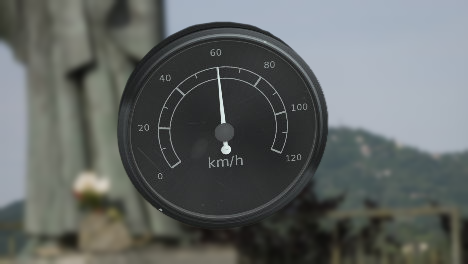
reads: {"value": 60, "unit": "km/h"}
